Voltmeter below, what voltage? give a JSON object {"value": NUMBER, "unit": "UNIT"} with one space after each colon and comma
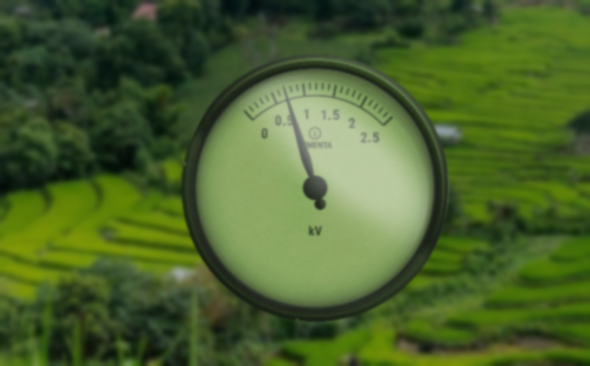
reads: {"value": 0.7, "unit": "kV"}
